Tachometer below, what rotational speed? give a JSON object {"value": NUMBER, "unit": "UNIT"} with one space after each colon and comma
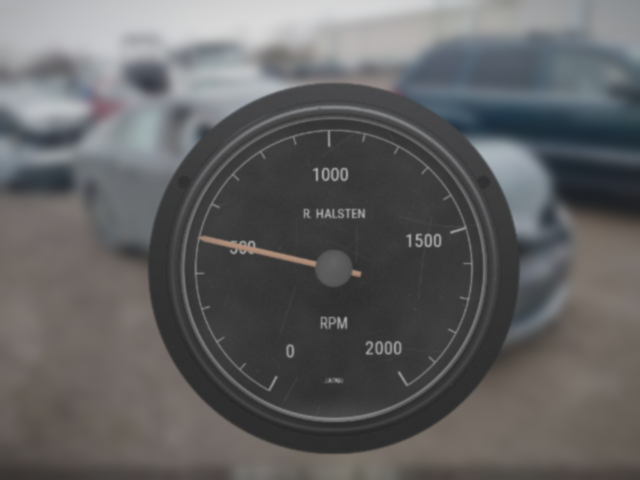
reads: {"value": 500, "unit": "rpm"}
